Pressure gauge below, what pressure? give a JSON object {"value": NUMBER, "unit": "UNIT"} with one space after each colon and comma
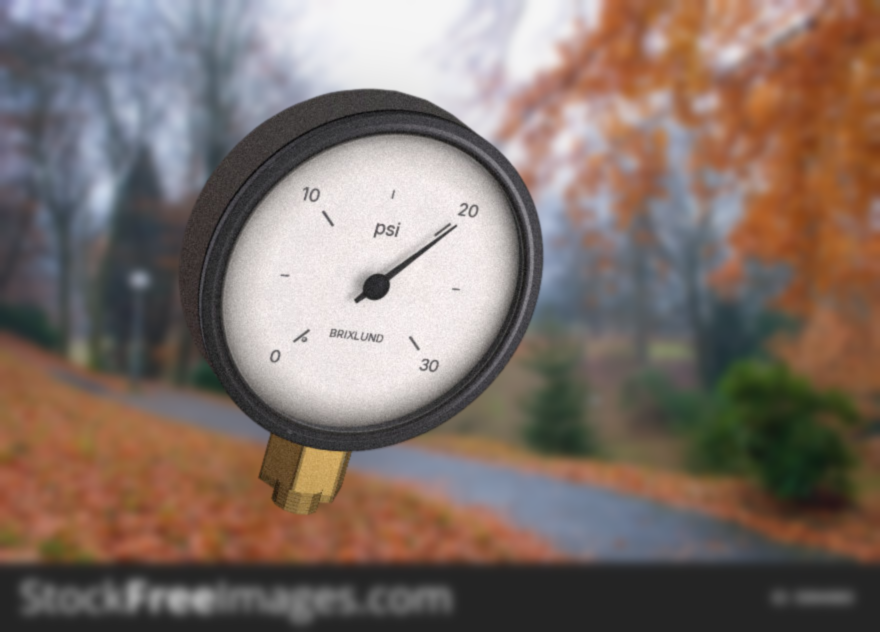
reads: {"value": 20, "unit": "psi"}
